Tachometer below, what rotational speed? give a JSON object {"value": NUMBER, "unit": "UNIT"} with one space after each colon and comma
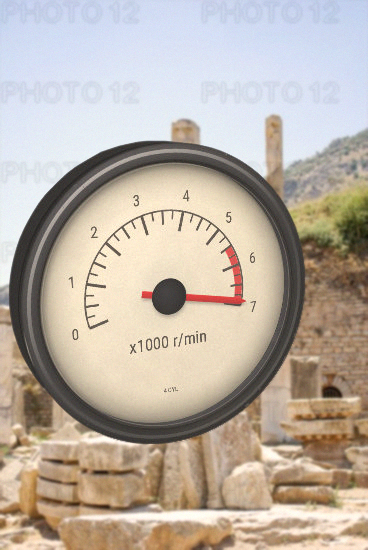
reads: {"value": 6875, "unit": "rpm"}
